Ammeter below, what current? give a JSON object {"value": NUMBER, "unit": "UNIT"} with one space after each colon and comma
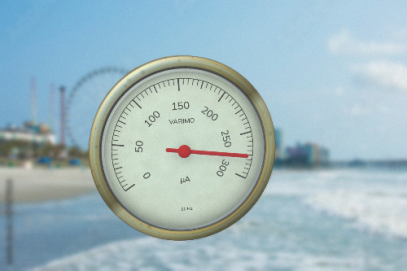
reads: {"value": 275, "unit": "µA"}
